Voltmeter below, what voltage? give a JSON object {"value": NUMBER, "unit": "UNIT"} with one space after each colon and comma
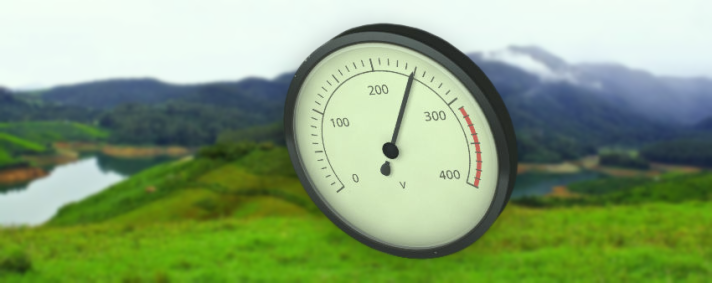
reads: {"value": 250, "unit": "V"}
